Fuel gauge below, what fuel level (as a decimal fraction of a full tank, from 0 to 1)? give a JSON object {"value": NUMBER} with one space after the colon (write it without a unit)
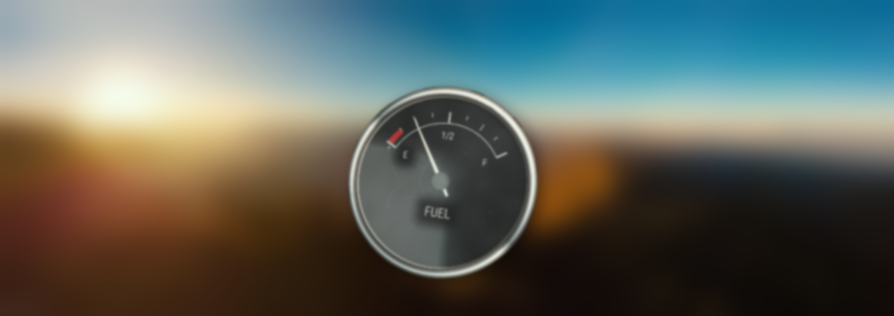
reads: {"value": 0.25}
